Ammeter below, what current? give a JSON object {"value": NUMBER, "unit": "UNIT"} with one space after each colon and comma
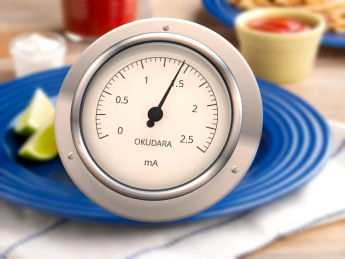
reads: {"value": 1.45, "unit": "mA"}
